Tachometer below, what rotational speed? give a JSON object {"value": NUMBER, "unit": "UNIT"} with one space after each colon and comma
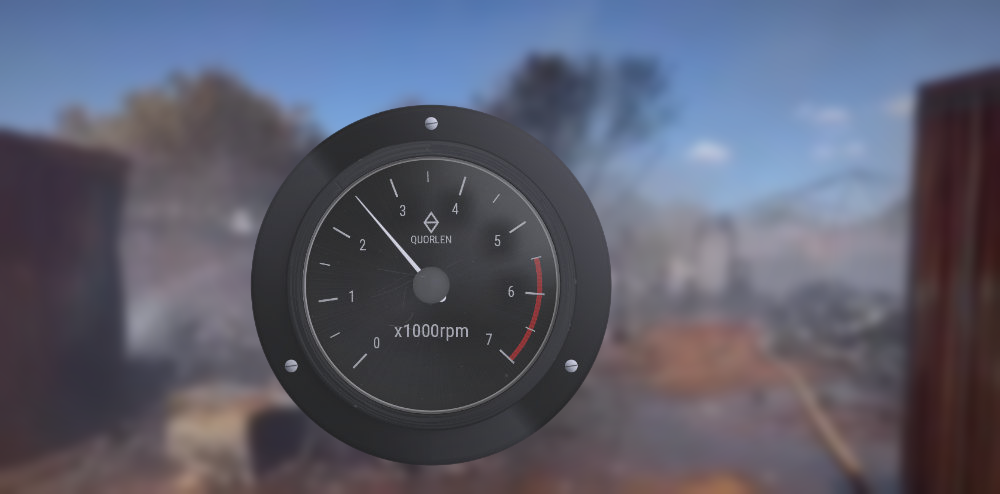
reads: {"value": 2500, "unit": "rpm"}
